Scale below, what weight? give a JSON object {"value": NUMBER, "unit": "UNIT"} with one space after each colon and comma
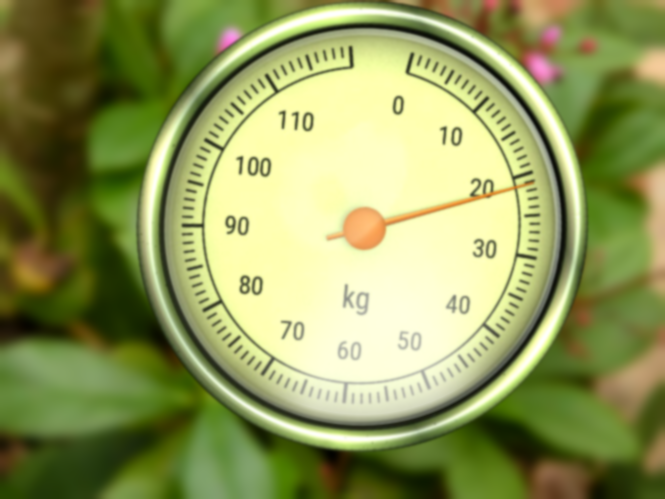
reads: {"value": 21, "unit": "kg"}
